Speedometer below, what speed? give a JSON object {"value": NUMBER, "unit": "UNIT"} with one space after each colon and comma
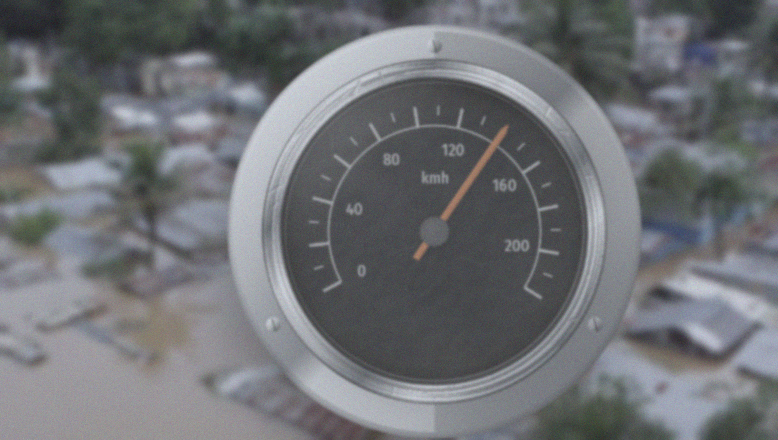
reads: {"value": 140, "unit": "km/h"}
